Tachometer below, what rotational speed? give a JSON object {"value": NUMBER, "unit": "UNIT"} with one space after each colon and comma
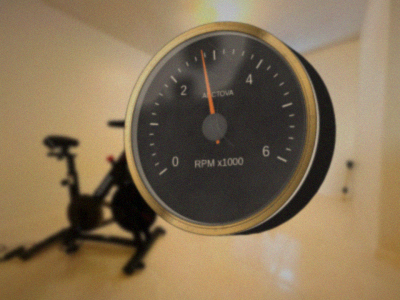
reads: {"value": 2800, "unit": "rpm"}
